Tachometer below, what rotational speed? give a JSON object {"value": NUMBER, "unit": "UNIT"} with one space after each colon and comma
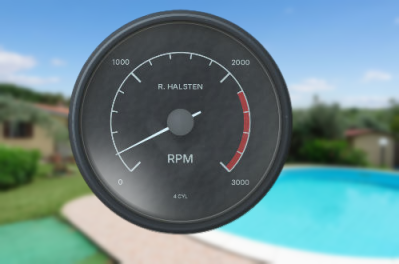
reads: {"value": 200, "unit": "rpm"}
